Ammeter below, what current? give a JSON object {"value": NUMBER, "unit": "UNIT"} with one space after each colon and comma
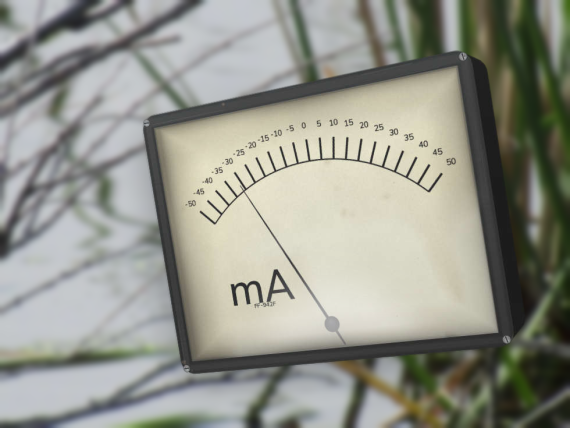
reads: {"value": -30, "unit": "mA"}
